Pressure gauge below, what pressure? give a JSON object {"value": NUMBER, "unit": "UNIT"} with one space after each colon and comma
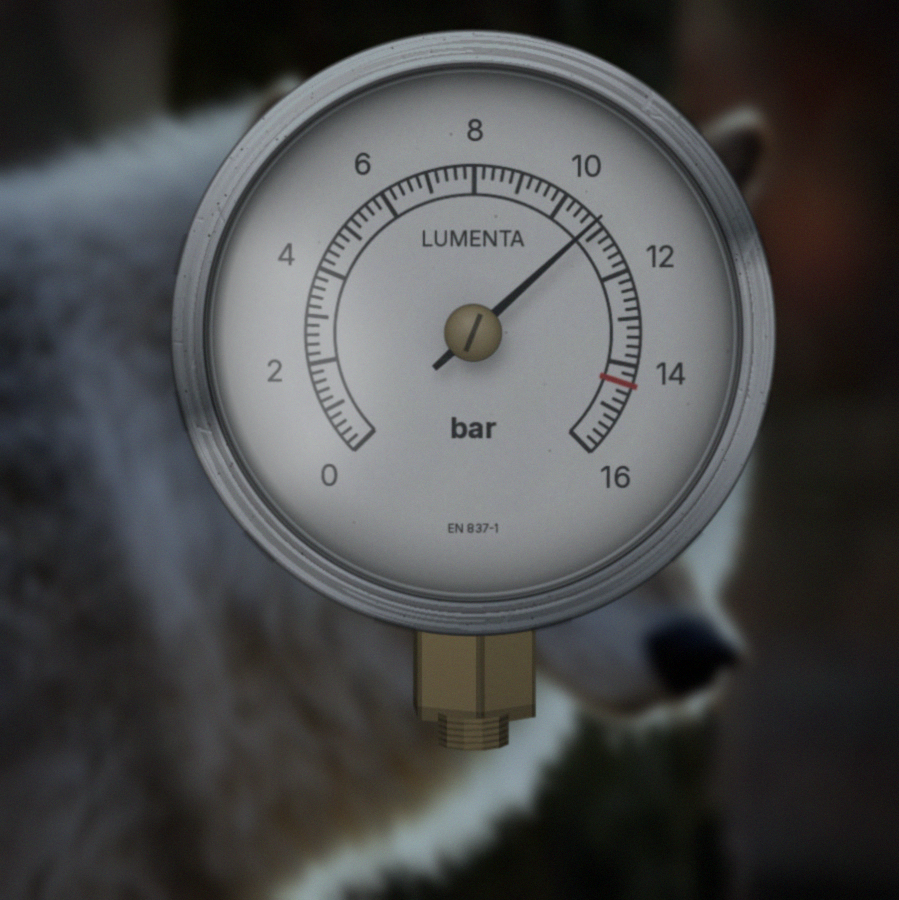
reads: {"value": 10.8, "unit": "bar"}
